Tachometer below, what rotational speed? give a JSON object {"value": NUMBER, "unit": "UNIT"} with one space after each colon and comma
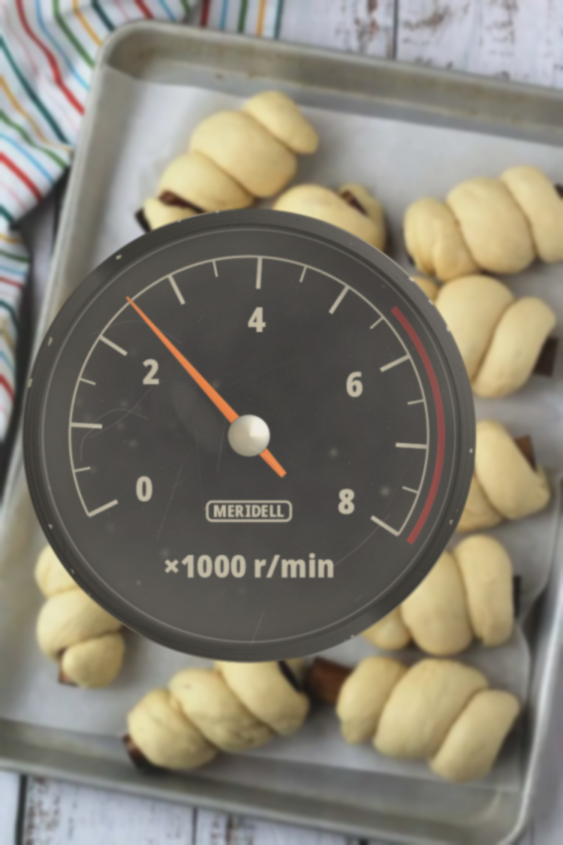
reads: {"value": 2500, "unit": "rpm"}
